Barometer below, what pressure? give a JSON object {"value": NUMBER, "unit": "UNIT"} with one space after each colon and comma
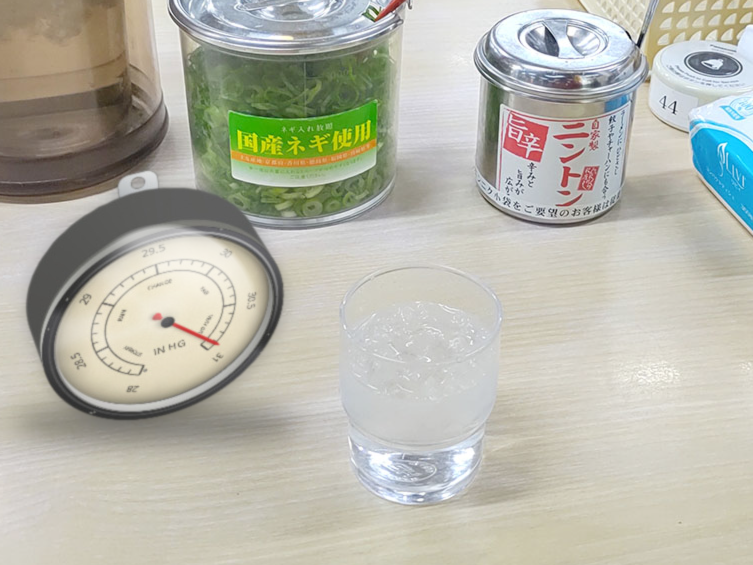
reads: {"value": 30.9, "unit": "inHg"}
